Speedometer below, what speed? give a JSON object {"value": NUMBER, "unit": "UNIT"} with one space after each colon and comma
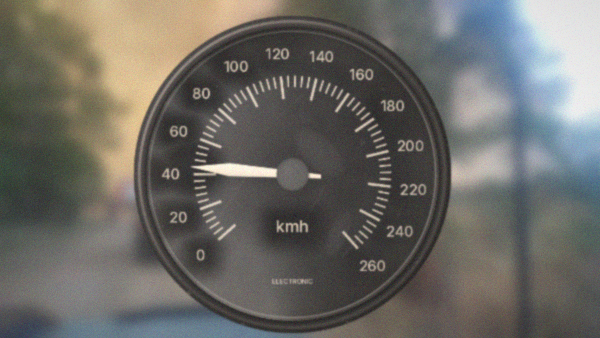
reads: {"value": 44, "unit": "km/h"}
